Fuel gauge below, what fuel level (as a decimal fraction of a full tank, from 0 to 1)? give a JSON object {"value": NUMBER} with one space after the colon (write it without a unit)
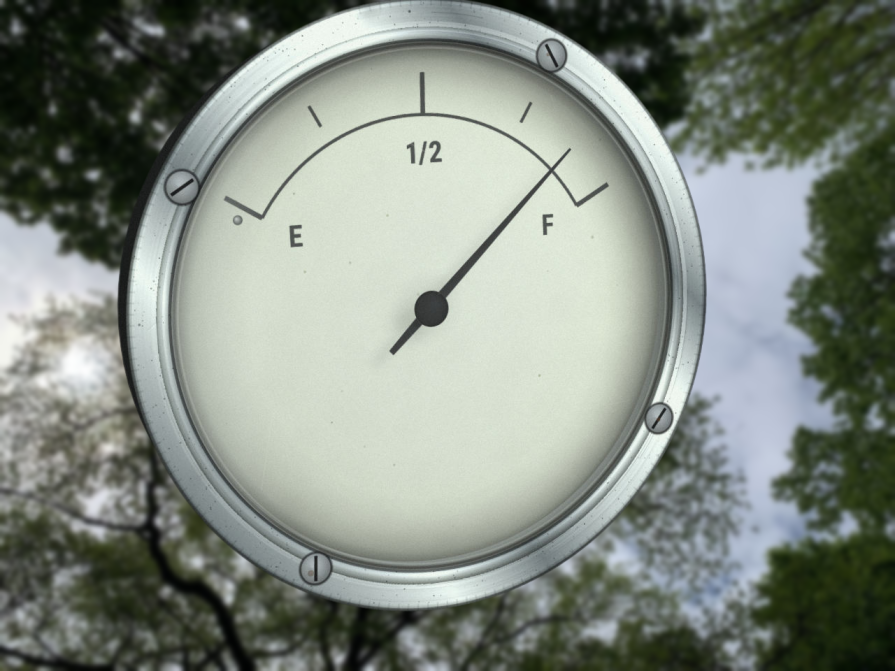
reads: {"value": 0.875}
